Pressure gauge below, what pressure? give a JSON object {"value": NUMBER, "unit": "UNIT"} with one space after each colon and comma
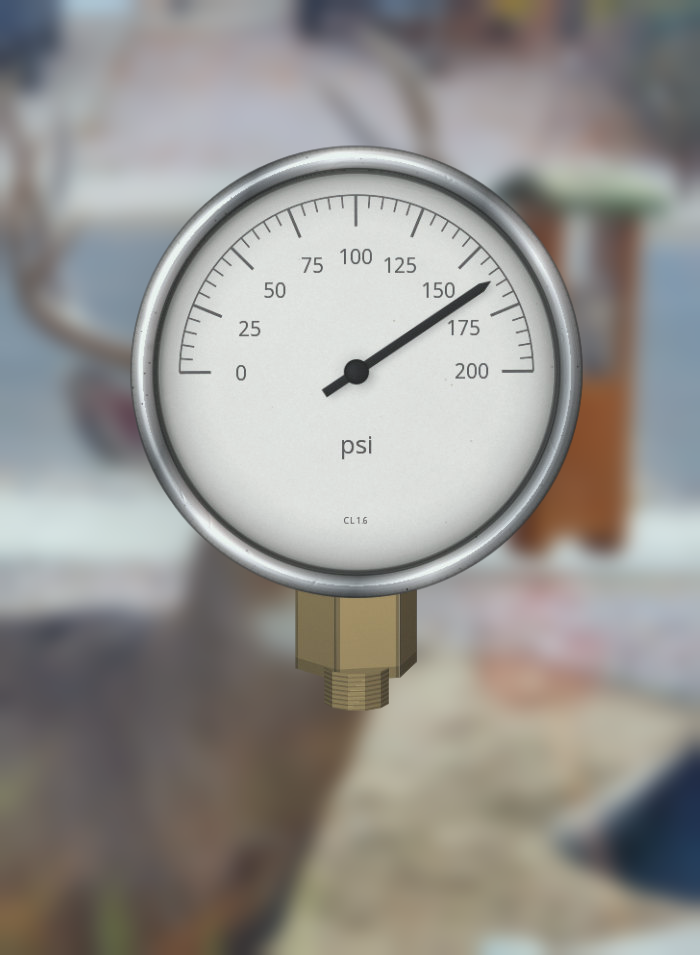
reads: {"value": 162.5, "unit": "psi"}
